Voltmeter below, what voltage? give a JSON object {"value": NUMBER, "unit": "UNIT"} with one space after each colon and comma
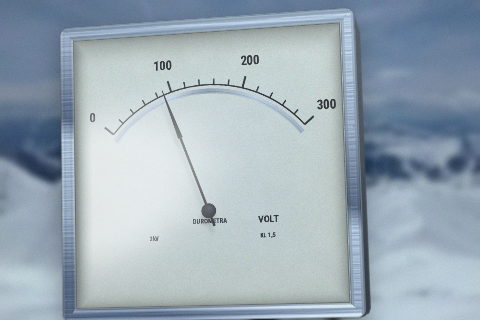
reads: {"value": 90, "unit": "V"}
